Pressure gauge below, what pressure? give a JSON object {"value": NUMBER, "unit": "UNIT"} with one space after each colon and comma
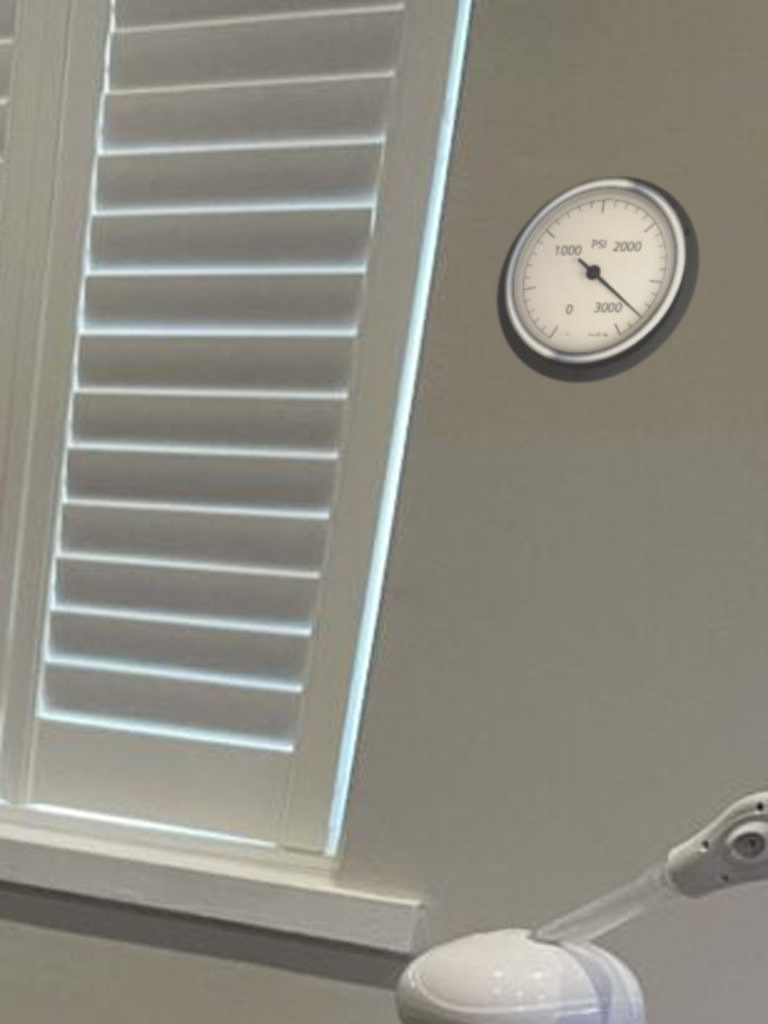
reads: {"value": 2800, "unit": "psi"}
